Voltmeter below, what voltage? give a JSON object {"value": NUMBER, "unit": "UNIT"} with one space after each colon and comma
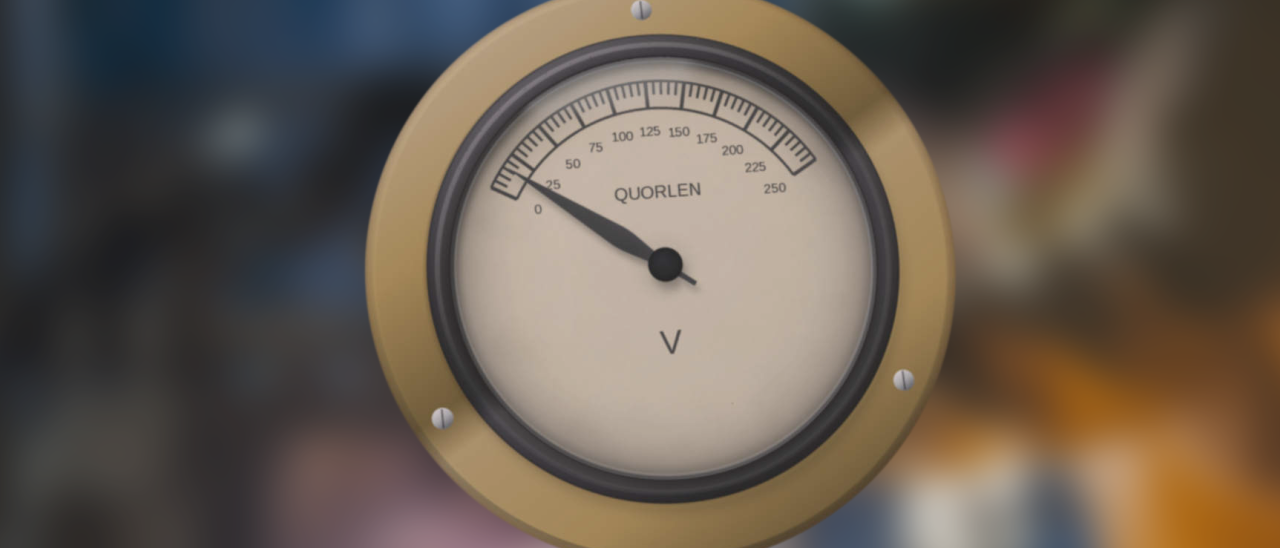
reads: {"value": 15, "unit": "V"}
